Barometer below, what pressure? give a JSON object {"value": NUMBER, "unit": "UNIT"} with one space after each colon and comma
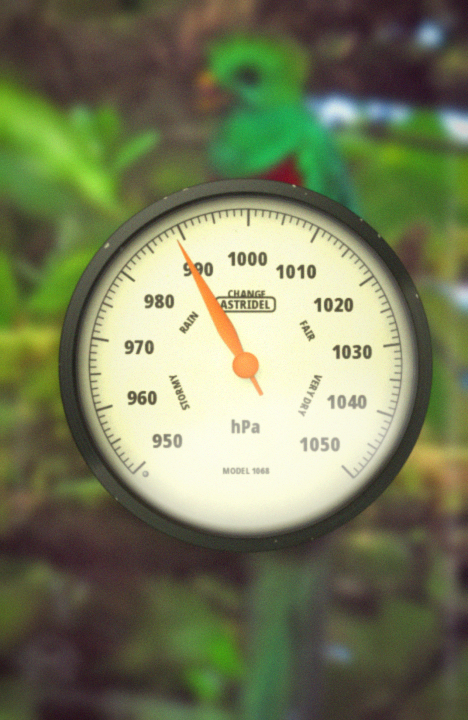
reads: {"value": 989, "unit": "hPa"}
